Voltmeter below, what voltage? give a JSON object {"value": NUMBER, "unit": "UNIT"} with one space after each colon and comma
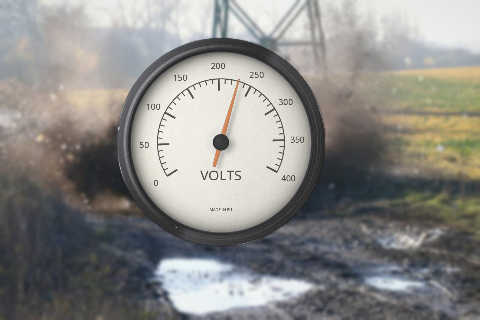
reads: {"value": 230, "unit": "V"}
